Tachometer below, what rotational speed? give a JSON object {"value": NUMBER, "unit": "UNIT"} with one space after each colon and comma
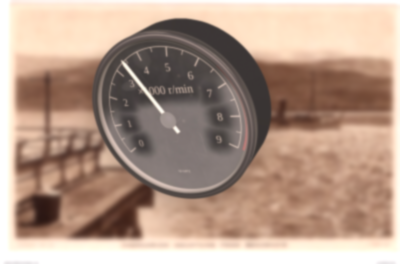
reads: {"value": 3500, "unit": "rpm"}
